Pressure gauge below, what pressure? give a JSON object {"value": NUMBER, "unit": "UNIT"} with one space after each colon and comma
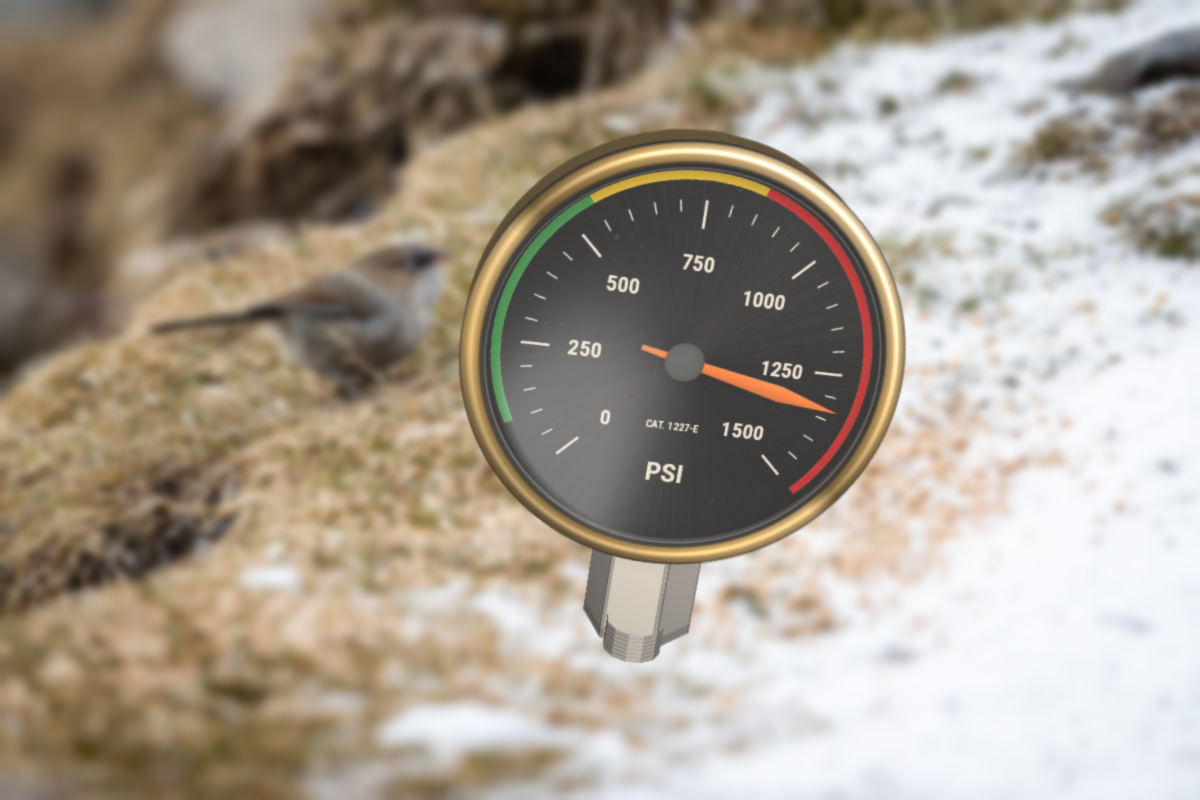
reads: {"value": 1325, "unit": "psi"}
